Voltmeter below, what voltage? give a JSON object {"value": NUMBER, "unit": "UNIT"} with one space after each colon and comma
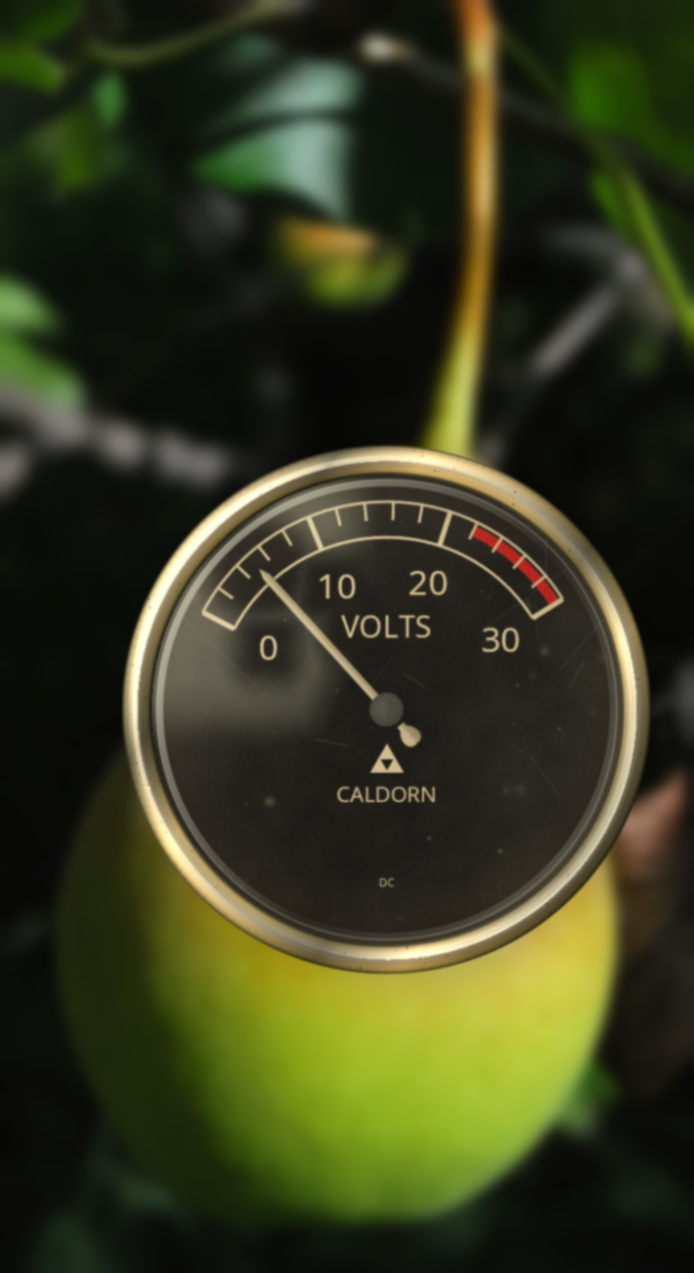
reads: {"value": 5, "unit": "V"}
